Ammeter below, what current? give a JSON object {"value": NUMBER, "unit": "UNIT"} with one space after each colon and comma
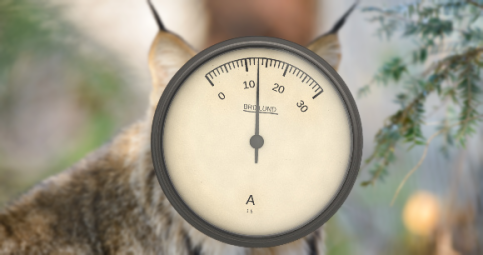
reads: {"value": 13, "unit": "A"}
